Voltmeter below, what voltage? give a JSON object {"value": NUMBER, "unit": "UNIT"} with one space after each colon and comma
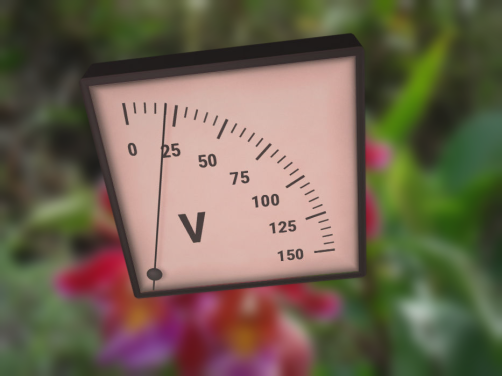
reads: {"value": 20, "unit": "V"}
